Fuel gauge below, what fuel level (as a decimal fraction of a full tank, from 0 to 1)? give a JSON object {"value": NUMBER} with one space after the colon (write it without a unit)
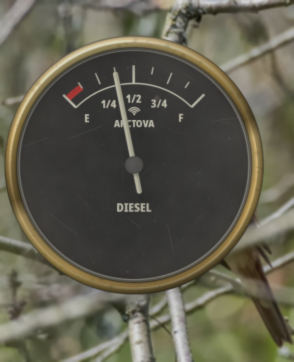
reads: {"value": 0.375}
